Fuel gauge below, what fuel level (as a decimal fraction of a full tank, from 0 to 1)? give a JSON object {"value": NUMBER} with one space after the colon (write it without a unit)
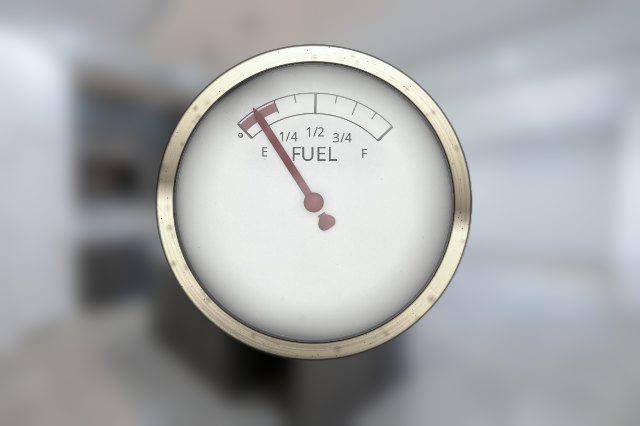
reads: {"value": 0.125}
